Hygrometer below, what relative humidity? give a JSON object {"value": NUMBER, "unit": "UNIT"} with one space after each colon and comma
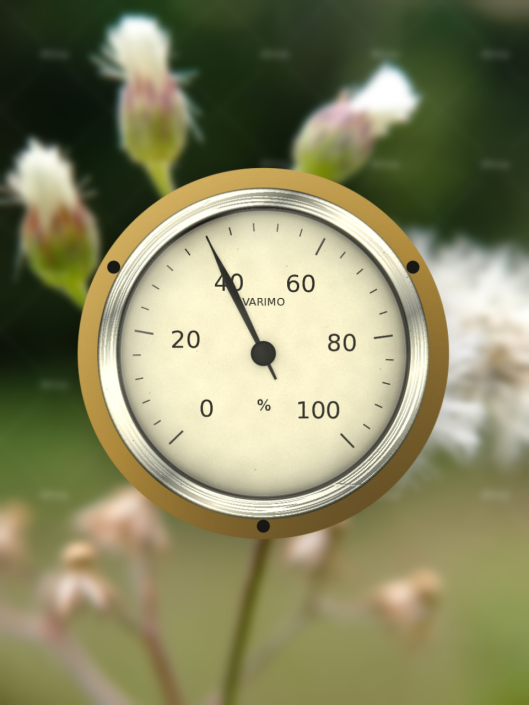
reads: {"value": 40, "unit": "%"}
